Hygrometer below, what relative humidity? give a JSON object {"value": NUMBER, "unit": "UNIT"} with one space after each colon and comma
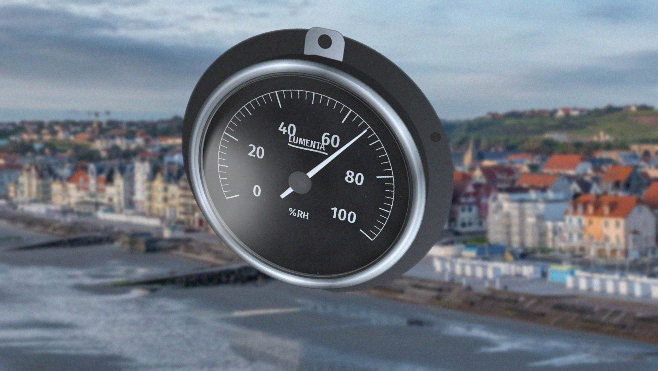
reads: {"value": 66, "unit": "%"}
